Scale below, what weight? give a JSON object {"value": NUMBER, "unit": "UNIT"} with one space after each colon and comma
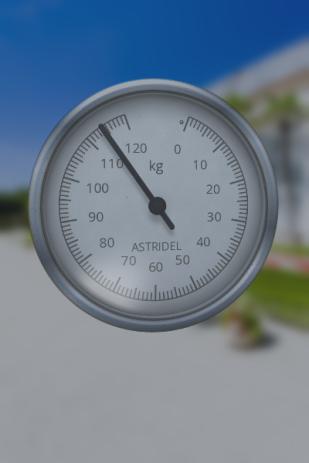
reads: {"value": 114, "unit": "kg"}
